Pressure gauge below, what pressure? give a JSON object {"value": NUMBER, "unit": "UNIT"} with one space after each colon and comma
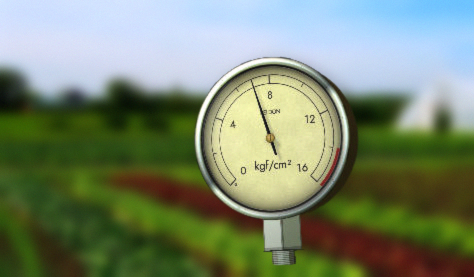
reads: {"value": 7, "unit": "kg/cm²"}
